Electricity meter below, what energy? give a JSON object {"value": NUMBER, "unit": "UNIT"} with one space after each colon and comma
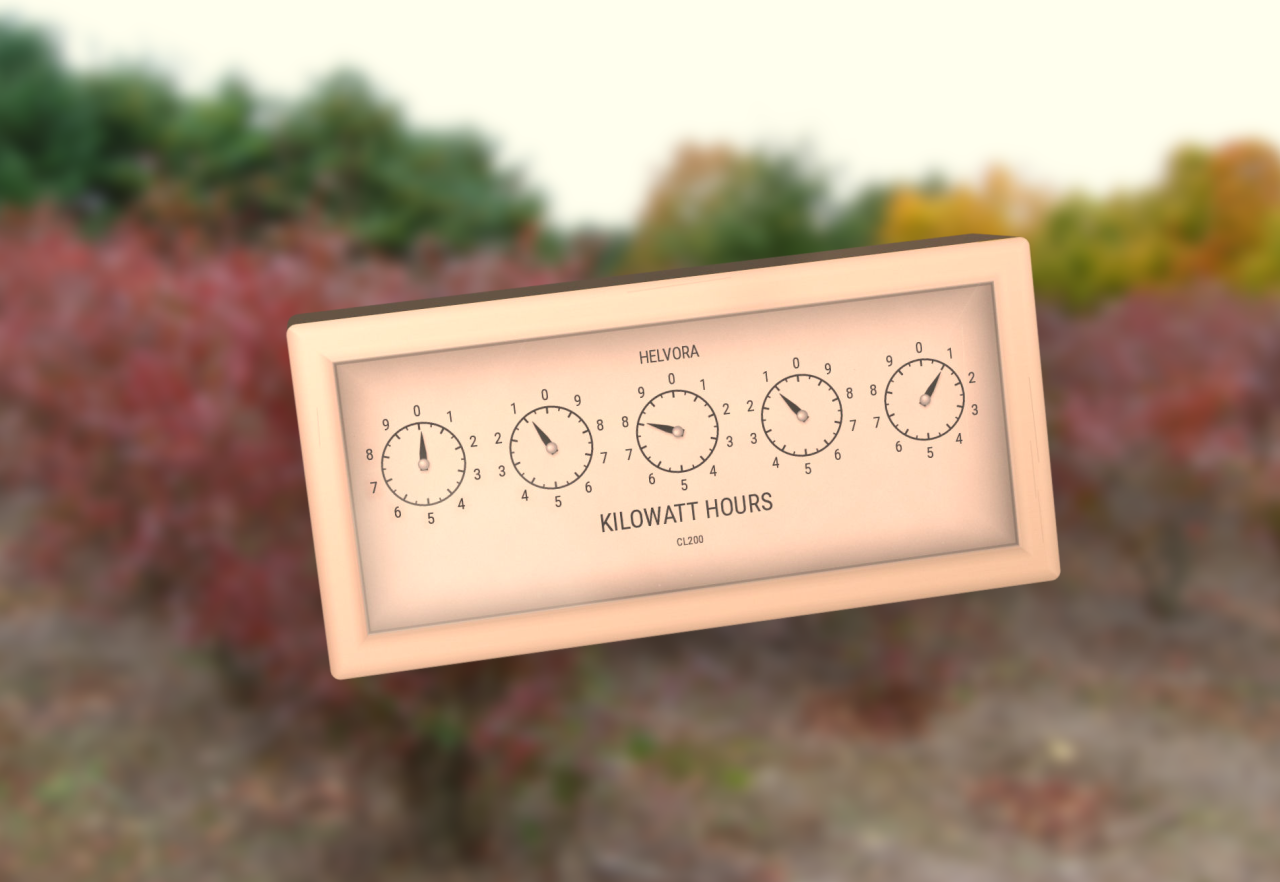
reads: {"value": 811, "unit": "kWh"}
